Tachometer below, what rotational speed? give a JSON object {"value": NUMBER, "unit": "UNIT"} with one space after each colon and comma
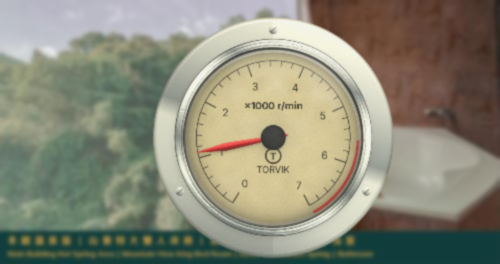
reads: {"value": 1100, "unit": "rpm"}
